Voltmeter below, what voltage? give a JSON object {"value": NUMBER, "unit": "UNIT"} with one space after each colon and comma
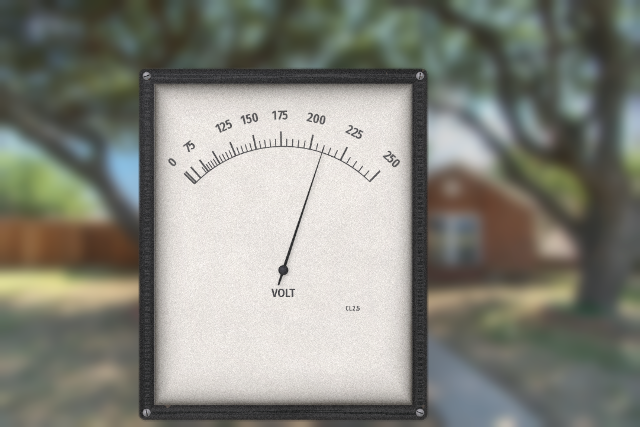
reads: {"value": 210, "unit": "V"}
